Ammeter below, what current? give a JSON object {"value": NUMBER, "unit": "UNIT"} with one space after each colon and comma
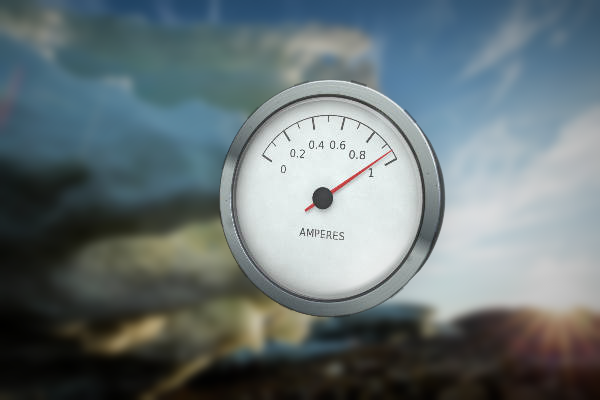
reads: {"value": 0.95, "unit": "A"}
